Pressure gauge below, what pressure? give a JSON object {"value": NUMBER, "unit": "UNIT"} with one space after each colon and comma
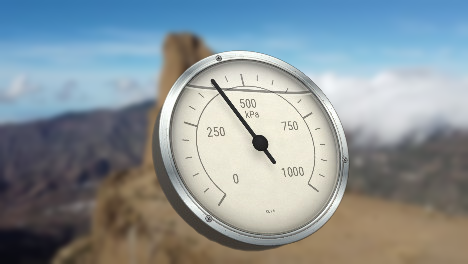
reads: {"value": 400, "unit": "kPa"}
